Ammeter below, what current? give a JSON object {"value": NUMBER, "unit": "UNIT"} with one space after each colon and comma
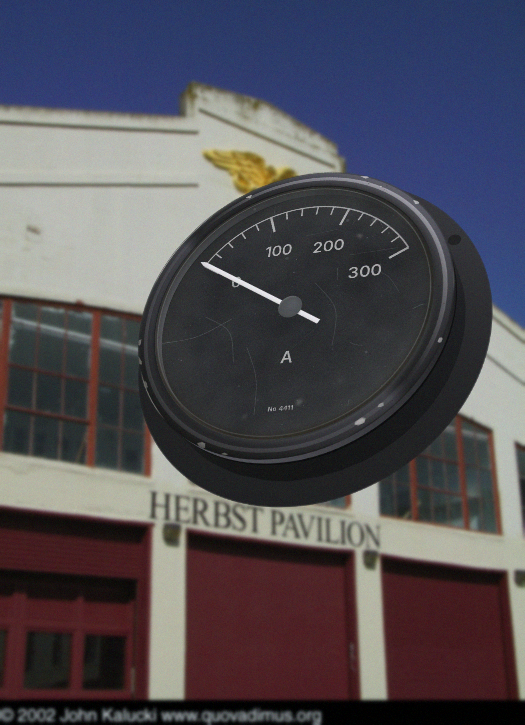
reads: {"value": 0, "unit": "A"}
